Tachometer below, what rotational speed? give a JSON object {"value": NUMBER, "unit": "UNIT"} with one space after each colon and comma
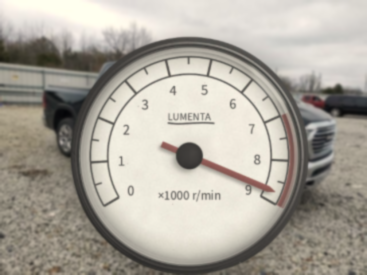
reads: {"value": 8750, "unit": "rpm"}
